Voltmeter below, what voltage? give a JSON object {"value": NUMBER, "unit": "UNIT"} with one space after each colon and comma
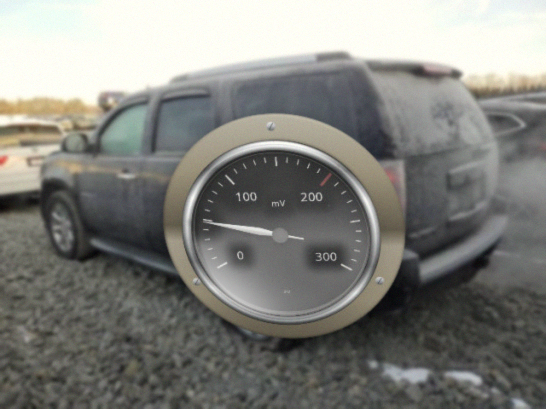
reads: {"value": 50, "unit": "mV"}
